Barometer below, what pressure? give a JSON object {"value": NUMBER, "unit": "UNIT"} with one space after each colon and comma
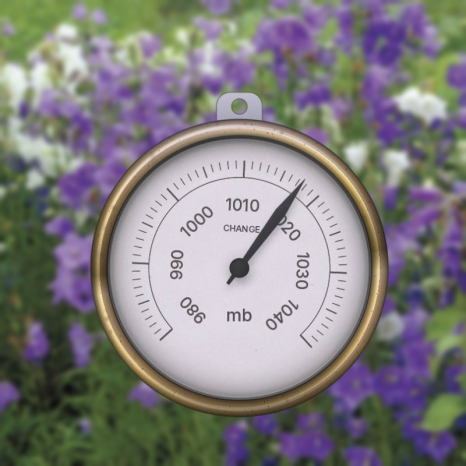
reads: {"value": 1017.5, "unit": "mbar"}
